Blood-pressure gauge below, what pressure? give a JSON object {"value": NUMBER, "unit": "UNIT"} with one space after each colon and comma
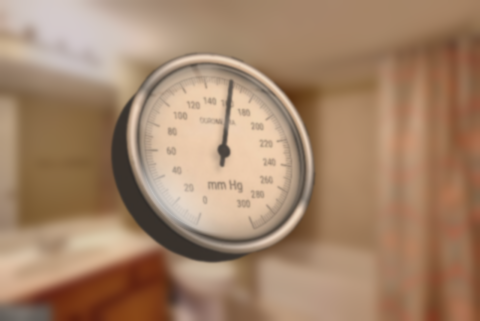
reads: {"value": 160, "unit": "mmHg"}
